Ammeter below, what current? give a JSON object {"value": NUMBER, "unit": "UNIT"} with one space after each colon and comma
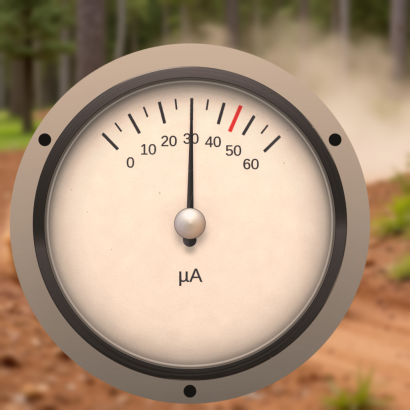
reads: {"value": 30, "unit": "µA"}
